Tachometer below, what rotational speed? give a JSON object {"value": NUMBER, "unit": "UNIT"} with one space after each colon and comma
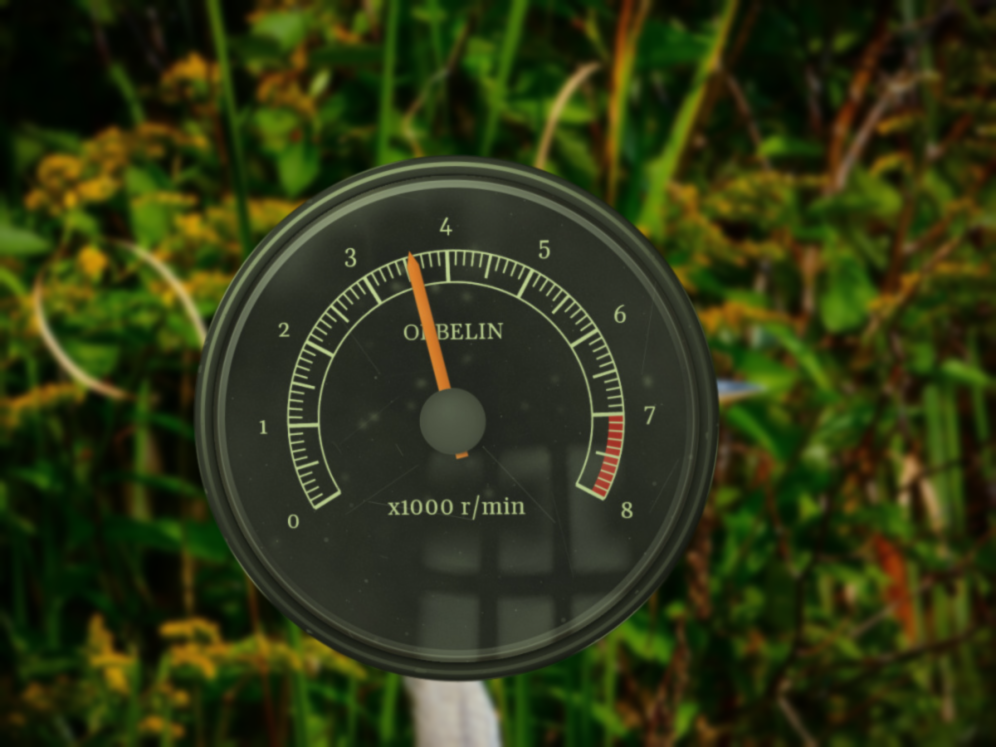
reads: {"value": 3600, "unit": "rpm"}
